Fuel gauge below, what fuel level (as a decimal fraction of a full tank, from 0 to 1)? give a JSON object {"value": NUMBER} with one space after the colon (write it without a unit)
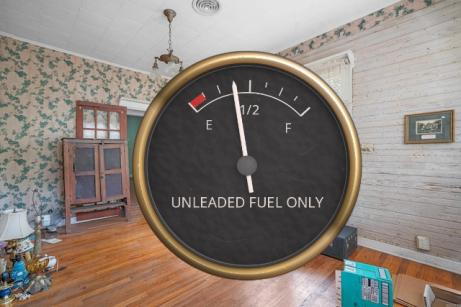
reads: {"value": 0.375}
